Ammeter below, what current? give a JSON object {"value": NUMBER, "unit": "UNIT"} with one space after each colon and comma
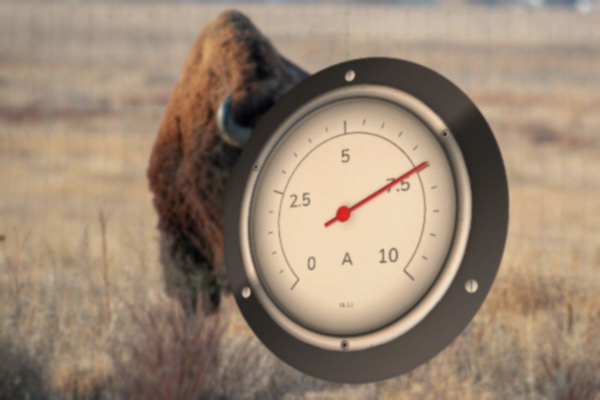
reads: {"value": 7.5, "unit": "A"}
